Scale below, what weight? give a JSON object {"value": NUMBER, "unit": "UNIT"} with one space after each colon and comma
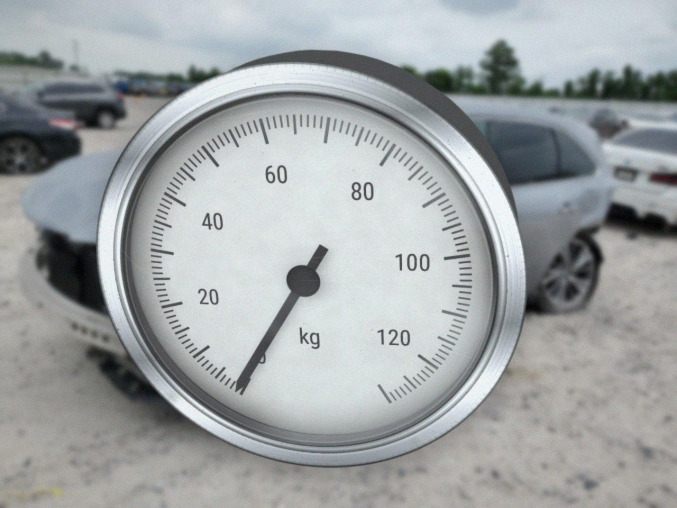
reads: {"value": 1, "unit": "kg"}
